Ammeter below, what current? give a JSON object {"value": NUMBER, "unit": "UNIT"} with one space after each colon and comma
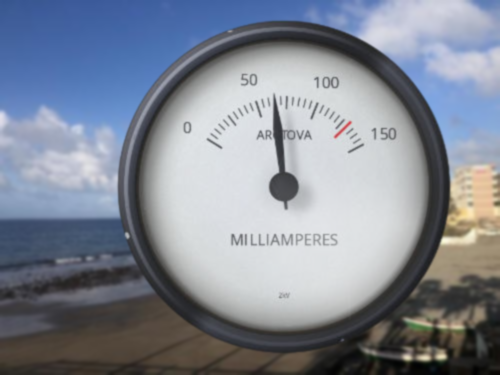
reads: {"value": 65, "unit": "mA"}
